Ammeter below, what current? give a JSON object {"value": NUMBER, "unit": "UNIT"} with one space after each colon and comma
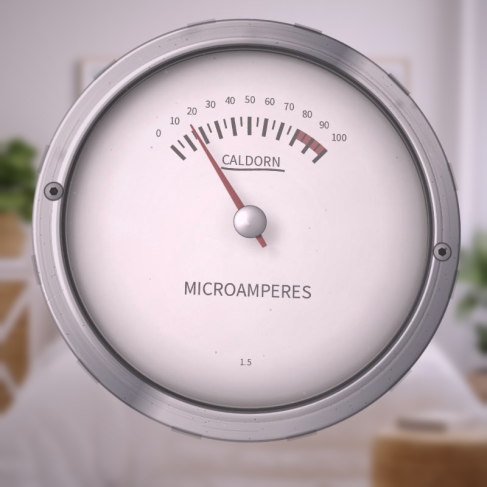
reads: {"value": 15, "unit": "µA"}
